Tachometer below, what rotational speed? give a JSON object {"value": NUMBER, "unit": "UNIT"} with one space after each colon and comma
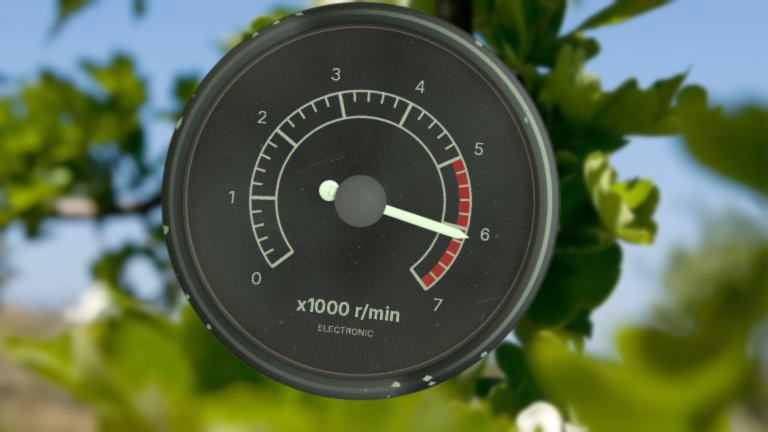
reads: {"value": 6100, "unit": "rpm"}
